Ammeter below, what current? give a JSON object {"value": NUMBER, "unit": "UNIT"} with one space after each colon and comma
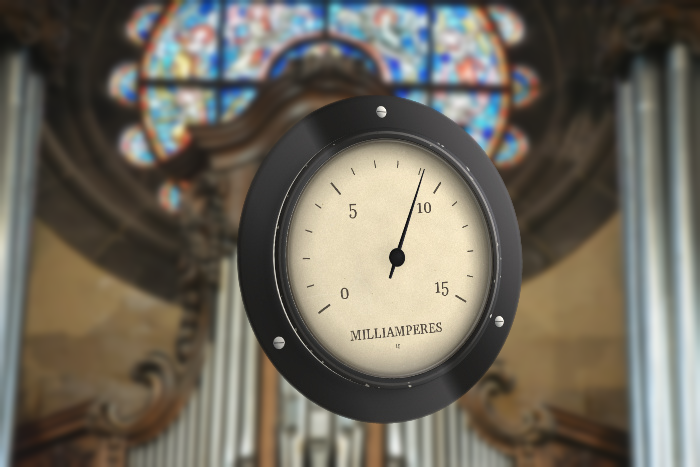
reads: {"value": 9, "unit": "mA"}
